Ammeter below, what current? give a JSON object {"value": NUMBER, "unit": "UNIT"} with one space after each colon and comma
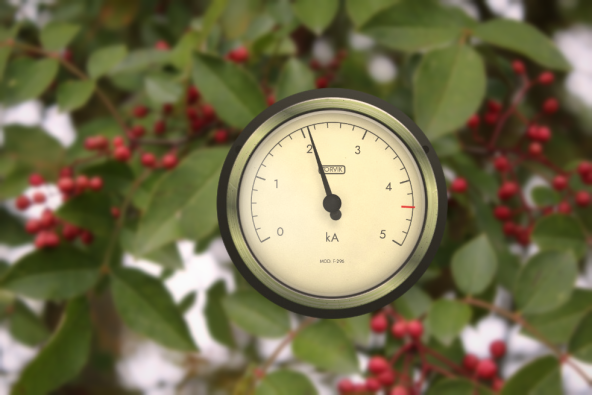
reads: {"value": 2.1, "unit": "kA"}
